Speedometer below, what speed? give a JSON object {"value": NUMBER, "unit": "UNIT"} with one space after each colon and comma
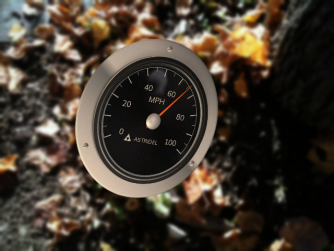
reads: {"value": 65, "unit": "mph"}
